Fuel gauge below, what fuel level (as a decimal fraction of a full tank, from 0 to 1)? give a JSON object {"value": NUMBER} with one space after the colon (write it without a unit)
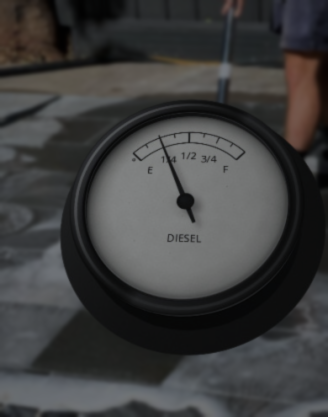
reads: {"value": 0.25}
